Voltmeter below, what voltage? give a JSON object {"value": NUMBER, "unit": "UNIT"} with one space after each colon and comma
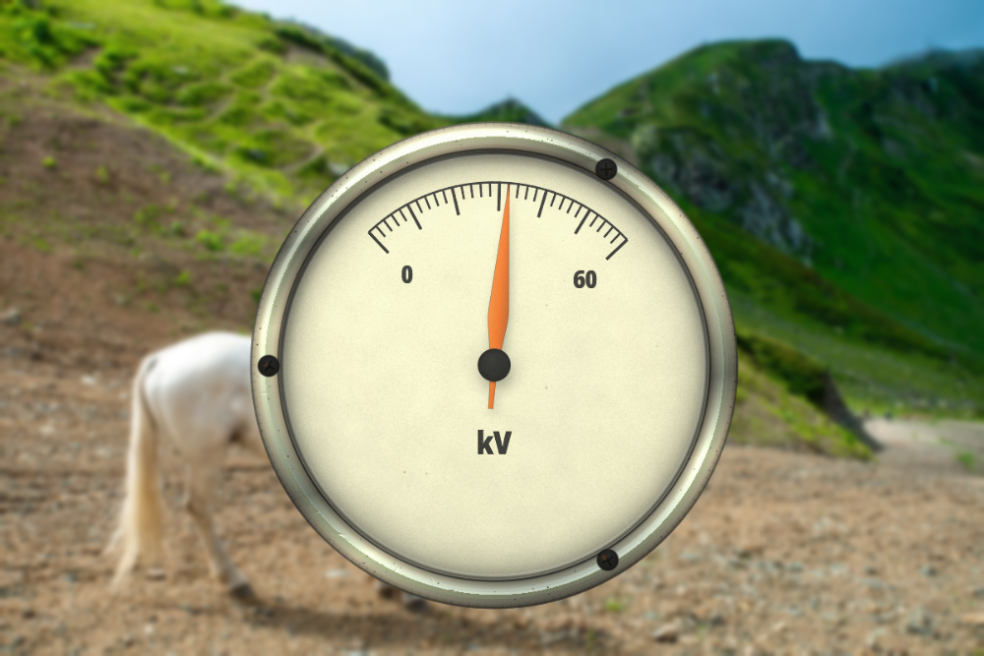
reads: {"value": 32, "unit": "kV"}
